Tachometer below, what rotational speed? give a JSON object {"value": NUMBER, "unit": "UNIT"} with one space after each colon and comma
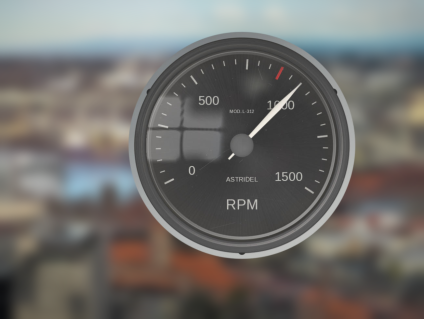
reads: {"value": 1000, "unit": "rpm"}
